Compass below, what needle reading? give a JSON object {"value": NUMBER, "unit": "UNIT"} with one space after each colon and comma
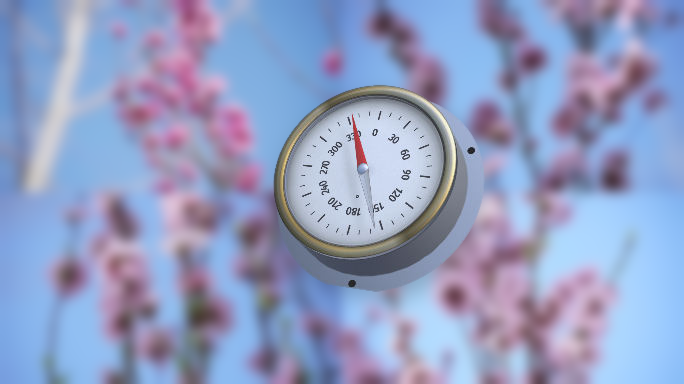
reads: {"value": 335, "unit": "°"}
